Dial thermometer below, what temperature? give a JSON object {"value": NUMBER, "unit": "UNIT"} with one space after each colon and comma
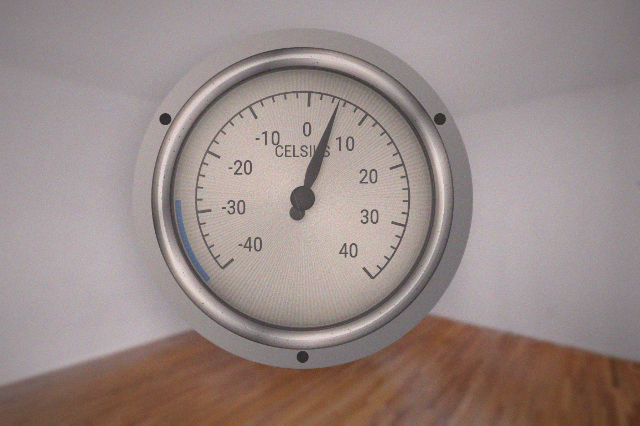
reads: {"value": 5, "unit": "°C"}
